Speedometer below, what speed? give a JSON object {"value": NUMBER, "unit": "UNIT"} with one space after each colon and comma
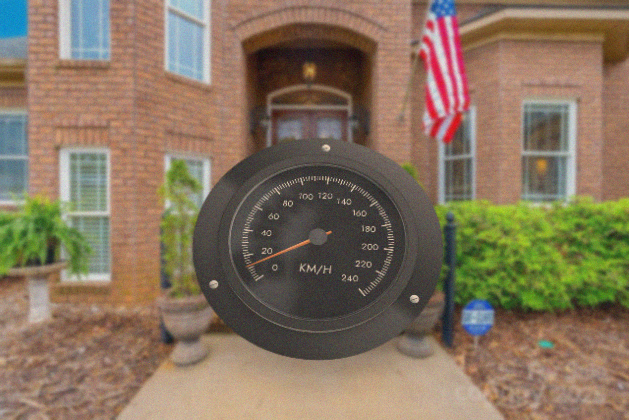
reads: {"value": 10, "unit": "km/h"}
